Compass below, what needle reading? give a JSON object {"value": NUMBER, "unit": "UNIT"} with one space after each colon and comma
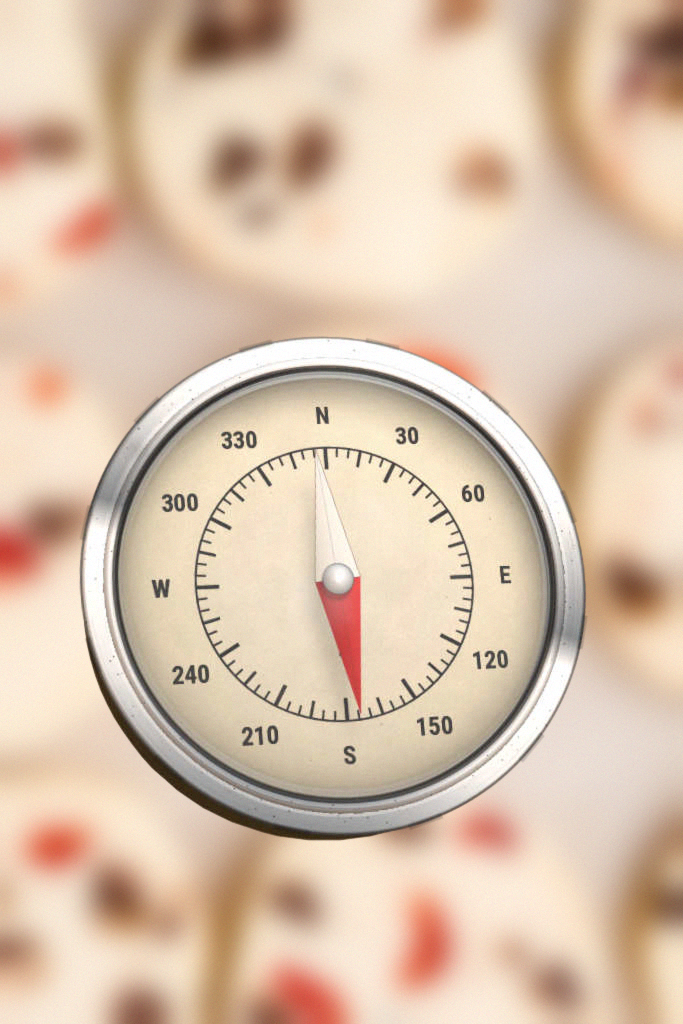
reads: {"value": 175, "unit": "°"}
